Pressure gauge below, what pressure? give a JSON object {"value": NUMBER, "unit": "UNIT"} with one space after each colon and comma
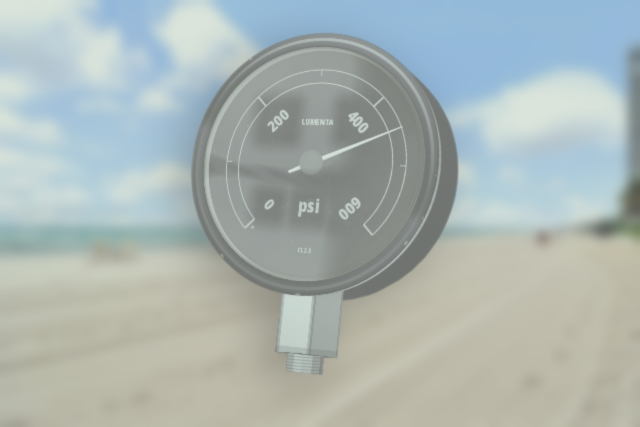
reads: {"value": 450, "unit": "psi"}
